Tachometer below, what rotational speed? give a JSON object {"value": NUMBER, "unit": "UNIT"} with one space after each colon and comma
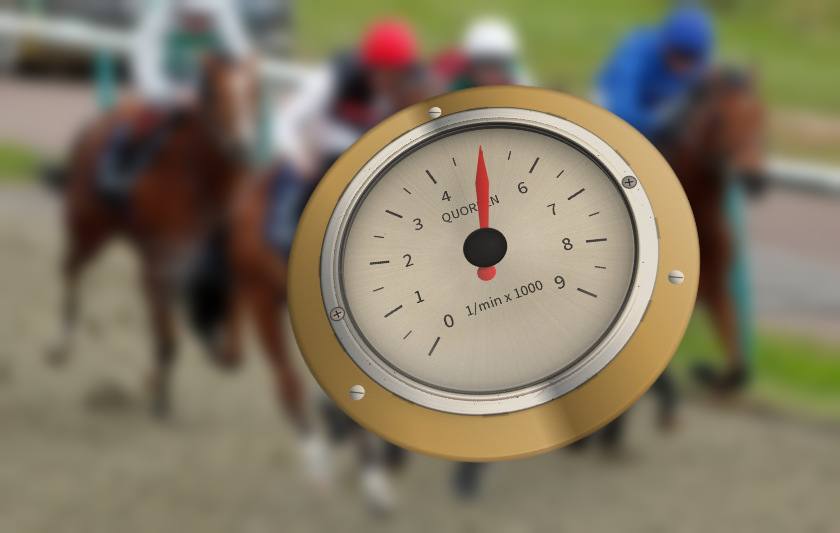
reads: {"value": 5000, "unit": "rpm"}
